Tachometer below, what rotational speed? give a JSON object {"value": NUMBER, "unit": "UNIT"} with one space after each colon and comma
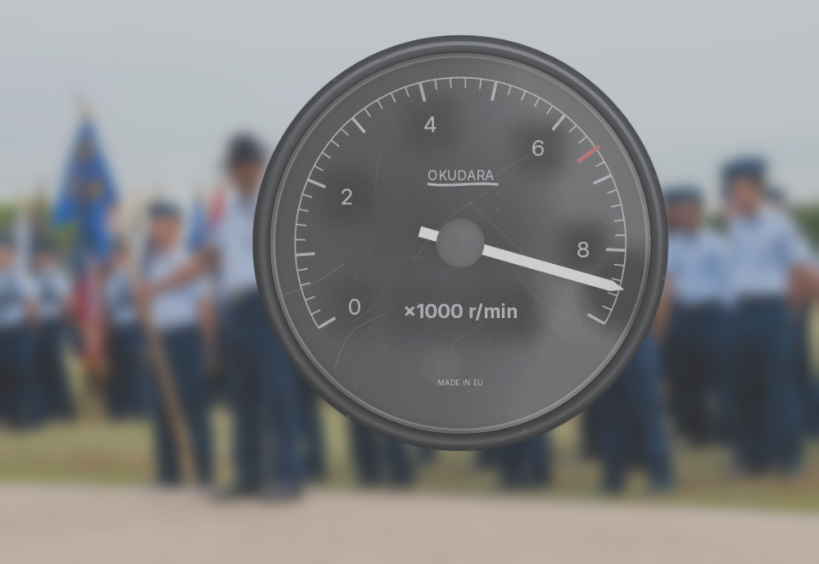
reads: {"value": 8500, "unit": "rpm"}
